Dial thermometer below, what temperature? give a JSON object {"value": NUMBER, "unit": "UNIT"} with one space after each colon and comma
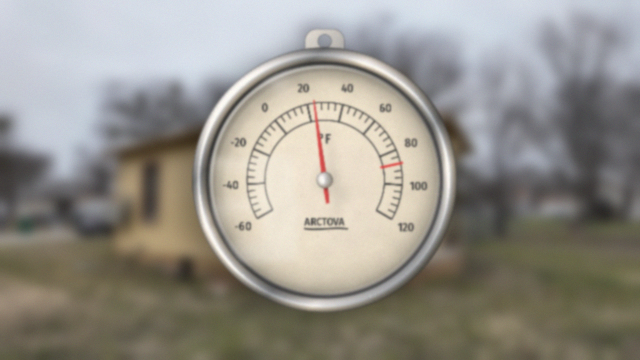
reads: {"value": 24, "unit": "°F"}
